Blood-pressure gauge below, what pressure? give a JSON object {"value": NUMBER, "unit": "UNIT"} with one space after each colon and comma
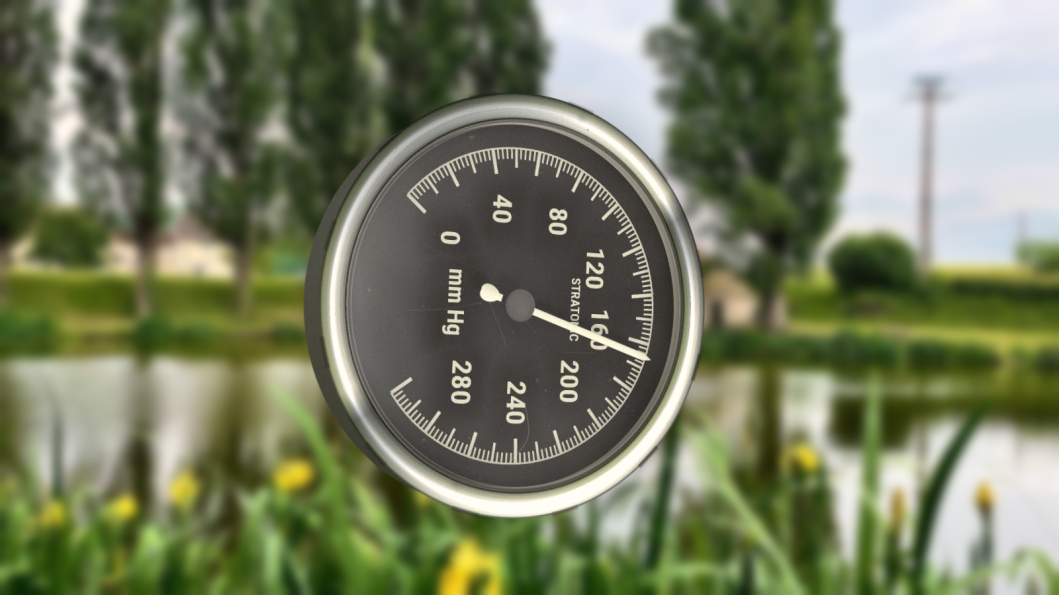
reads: {"value": 166, "unit": "mmHg"}
